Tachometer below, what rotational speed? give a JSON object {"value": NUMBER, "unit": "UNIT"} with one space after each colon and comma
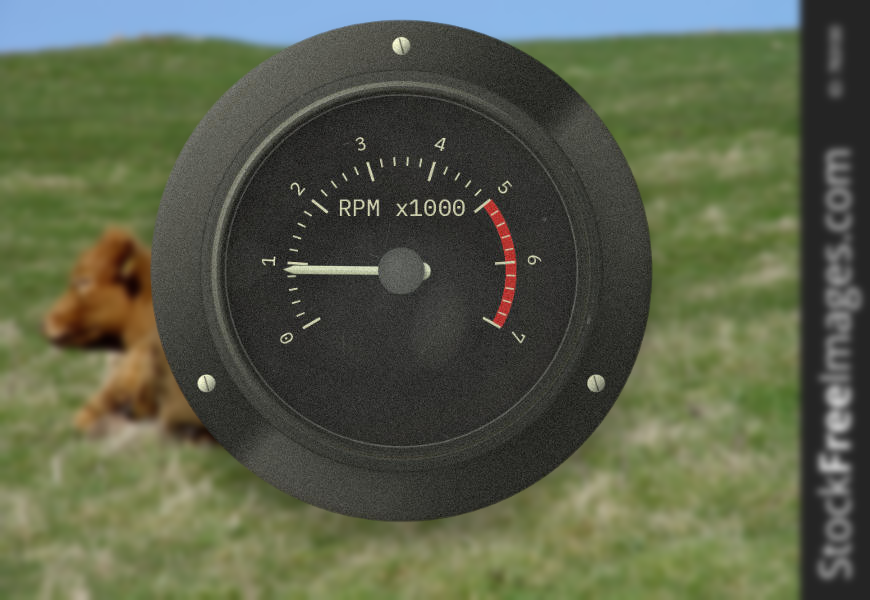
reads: {"value": 900, "unit": "rpm"}
